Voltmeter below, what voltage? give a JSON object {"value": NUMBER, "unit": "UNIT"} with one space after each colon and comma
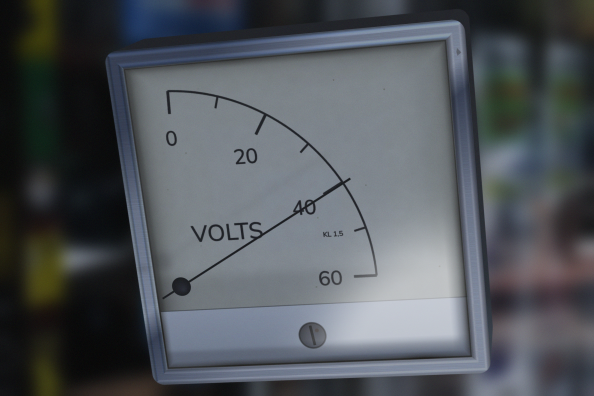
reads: {"value": 40, "unit": "V"}
